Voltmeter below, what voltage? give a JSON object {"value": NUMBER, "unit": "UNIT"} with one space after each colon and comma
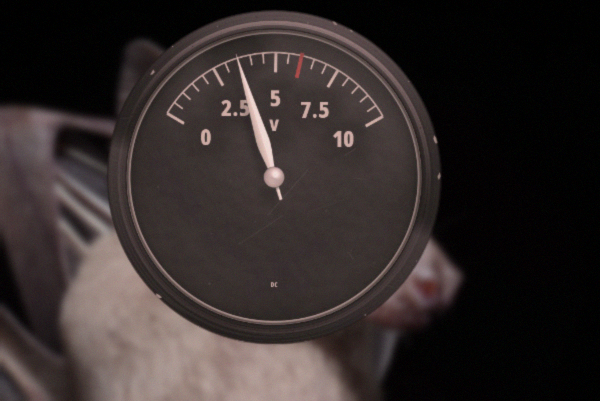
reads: {"value": 3.5, "unit": "V"}
